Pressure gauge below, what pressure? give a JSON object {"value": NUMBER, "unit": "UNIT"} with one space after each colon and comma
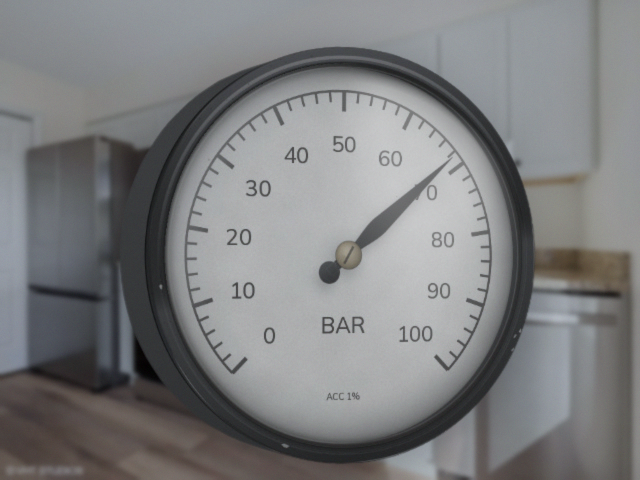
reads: {"value": 68, "unit": "bar"}
